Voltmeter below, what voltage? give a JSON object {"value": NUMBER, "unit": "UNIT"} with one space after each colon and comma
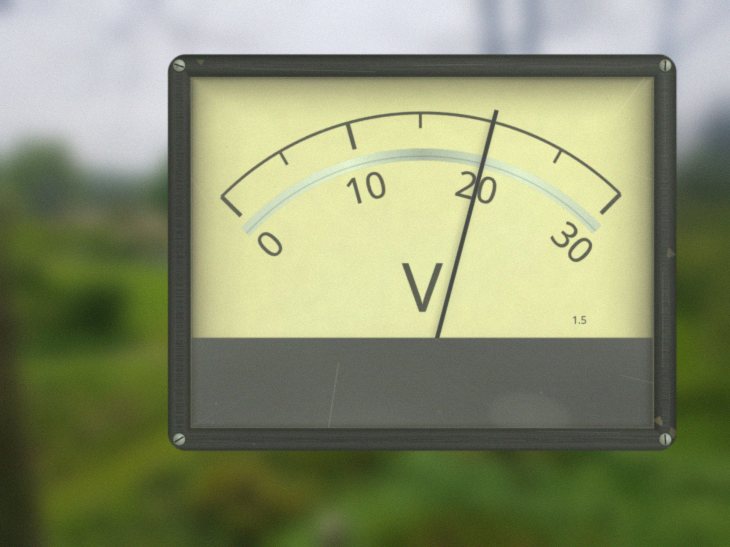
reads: {"value": 20, "unit": "V"}
